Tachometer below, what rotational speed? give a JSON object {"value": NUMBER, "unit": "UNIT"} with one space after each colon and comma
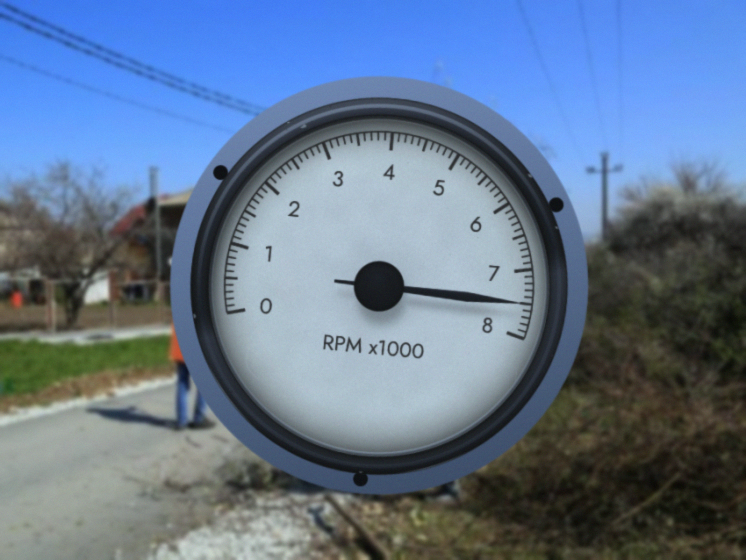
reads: {"value": 7500, "unit": "rpm"}
